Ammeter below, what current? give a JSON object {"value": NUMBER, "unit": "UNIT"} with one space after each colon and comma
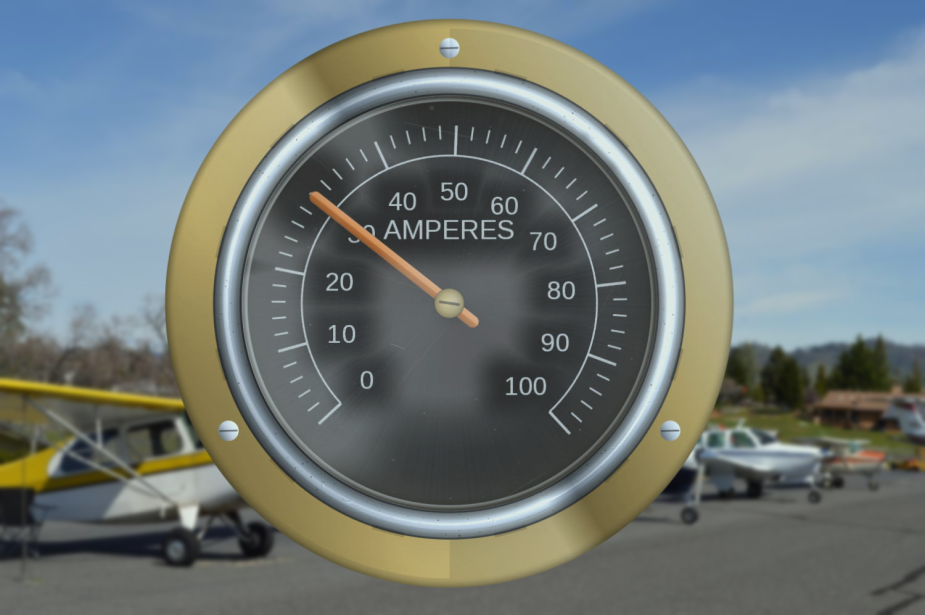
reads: {"value": 30, "unit": "A"}
